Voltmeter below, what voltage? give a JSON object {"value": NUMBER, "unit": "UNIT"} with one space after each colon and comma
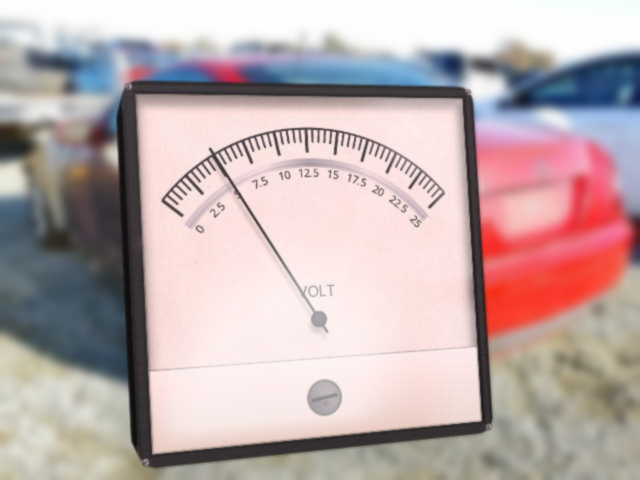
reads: {"value": 5, "unit": "V"}
